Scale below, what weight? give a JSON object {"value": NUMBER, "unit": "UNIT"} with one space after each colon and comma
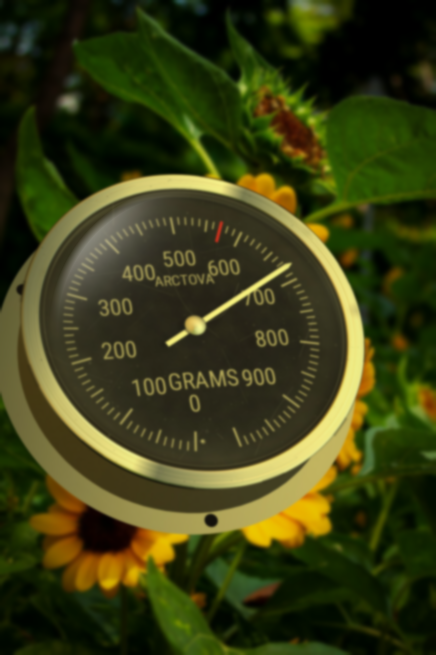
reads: {"value": 680, "unit": "g"}
